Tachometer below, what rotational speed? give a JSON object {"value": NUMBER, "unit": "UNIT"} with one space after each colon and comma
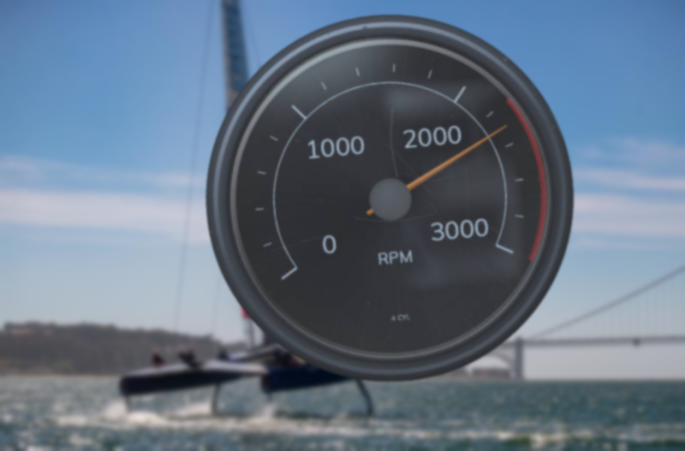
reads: {"value": 2300, "unit": "rpm"}
